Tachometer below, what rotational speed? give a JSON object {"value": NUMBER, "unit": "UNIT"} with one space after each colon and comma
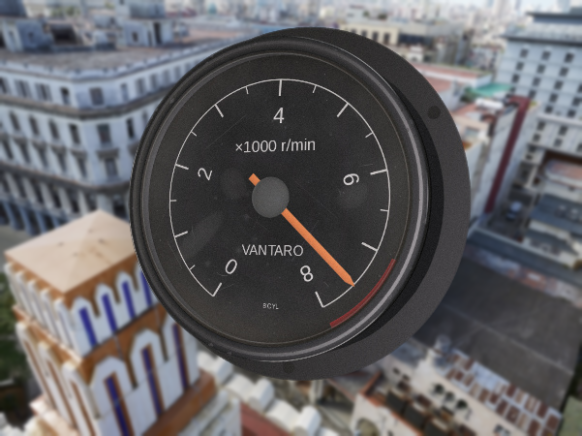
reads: {"value": 7500, "unit": "rpm"}
